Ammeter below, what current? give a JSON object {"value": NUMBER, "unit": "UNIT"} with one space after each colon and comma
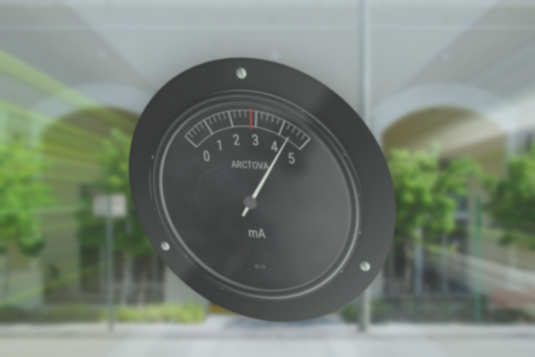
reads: {"value": 4.4, "unit": "mA"}
